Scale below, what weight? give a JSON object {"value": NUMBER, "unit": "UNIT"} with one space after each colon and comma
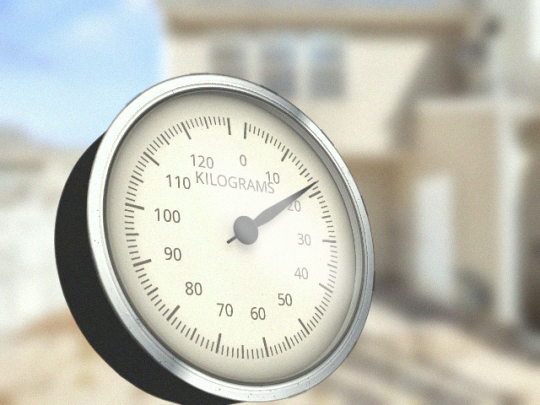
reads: {"value": 18, "unit": "kg"}
